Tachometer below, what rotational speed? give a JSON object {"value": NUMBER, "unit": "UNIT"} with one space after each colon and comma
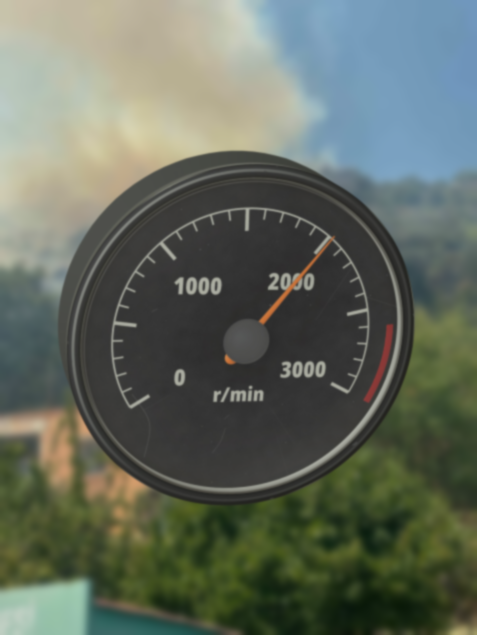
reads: {"value": 2000, "unit": "rpm"}
